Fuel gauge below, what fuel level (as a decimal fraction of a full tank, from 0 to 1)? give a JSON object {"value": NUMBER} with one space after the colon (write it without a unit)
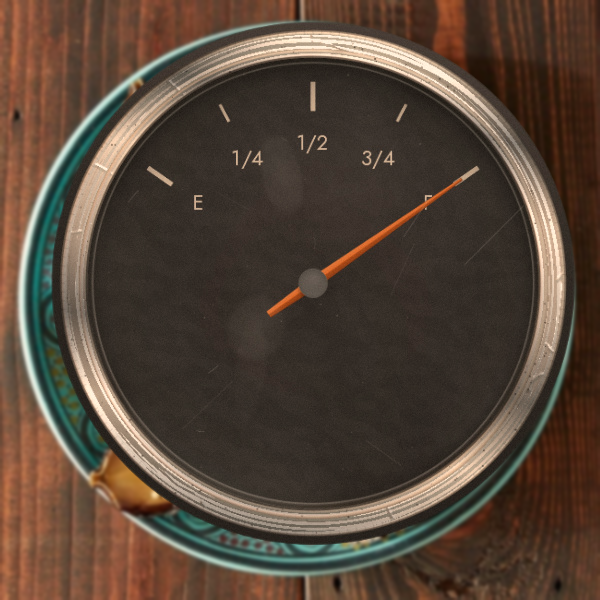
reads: {"value": 1}
